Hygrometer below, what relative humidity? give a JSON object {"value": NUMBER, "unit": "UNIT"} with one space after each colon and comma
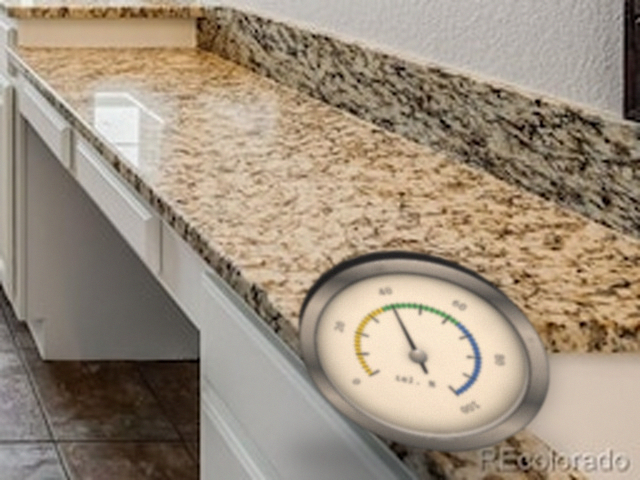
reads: {"value": 40, "unit": "%"}
